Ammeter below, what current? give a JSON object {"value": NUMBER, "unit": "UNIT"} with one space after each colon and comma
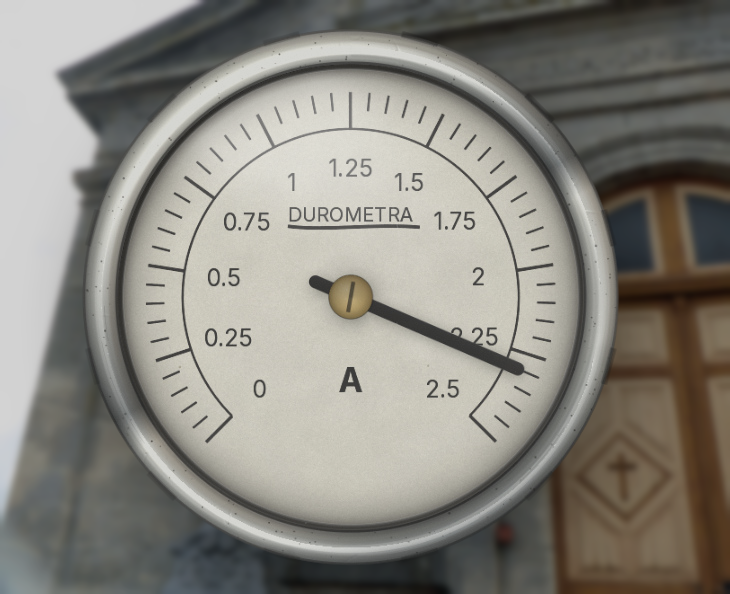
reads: {"value": 2.3, "unit": "A"}
